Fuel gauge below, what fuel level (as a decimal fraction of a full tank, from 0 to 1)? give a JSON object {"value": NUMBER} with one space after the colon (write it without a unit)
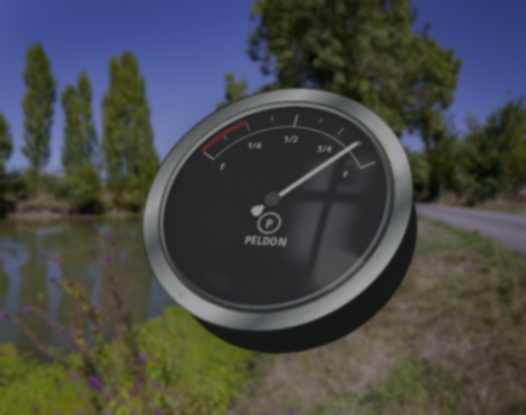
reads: {"value": 0.875}
